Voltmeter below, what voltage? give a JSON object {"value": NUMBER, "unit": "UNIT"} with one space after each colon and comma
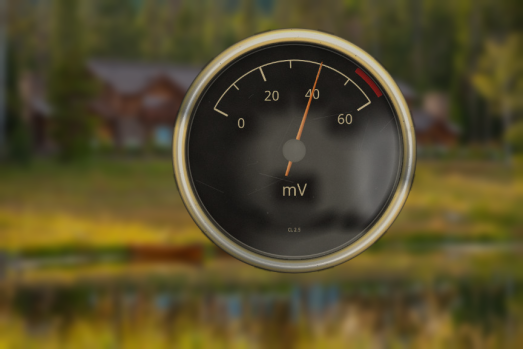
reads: {"value": 40, "unit": "mV"}
